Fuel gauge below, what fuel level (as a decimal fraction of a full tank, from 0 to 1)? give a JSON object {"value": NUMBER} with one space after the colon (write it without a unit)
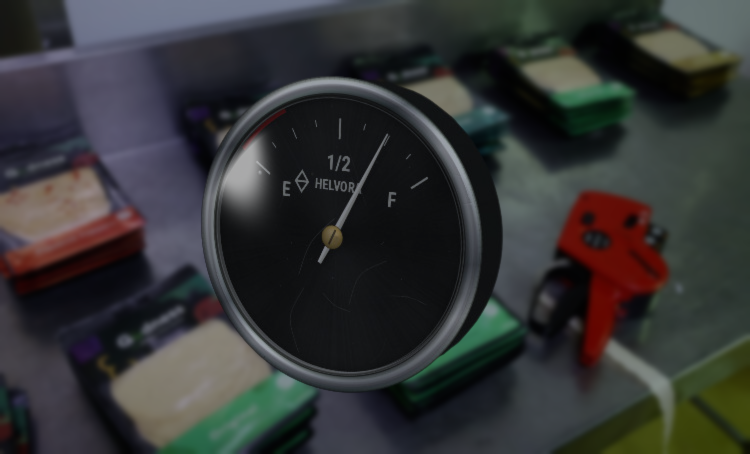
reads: {"value": 0.75}
